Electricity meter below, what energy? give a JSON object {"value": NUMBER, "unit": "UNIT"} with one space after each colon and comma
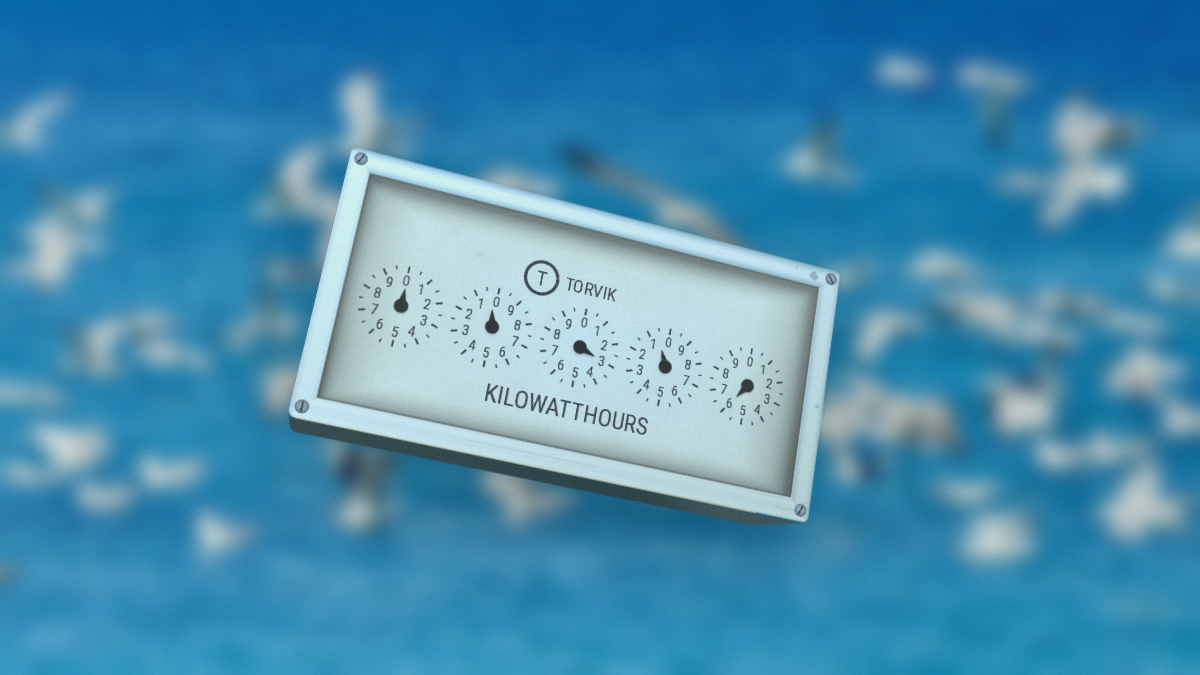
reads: {"value": 306, "unit": "kWh"}
